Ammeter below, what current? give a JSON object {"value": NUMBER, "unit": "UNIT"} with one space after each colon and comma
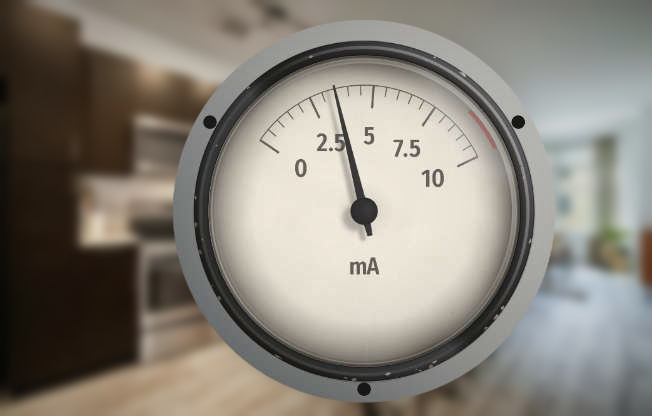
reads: {"value": 3.5, "unit": "mA"}
